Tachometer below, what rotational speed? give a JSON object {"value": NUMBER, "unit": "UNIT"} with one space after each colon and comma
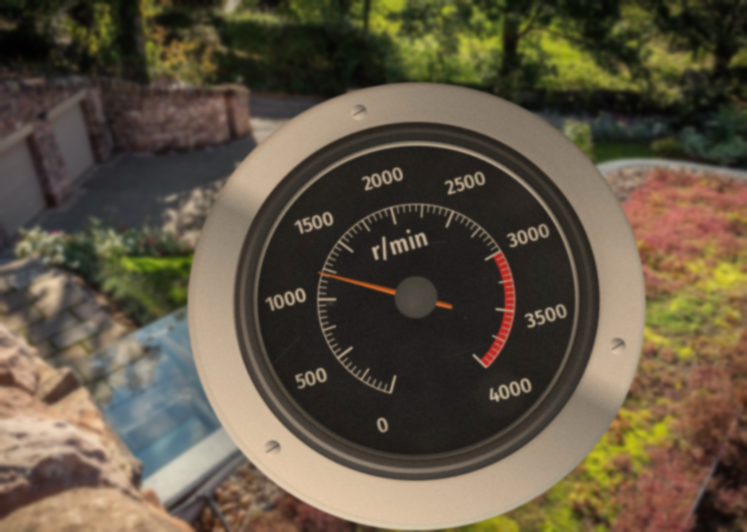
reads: {"value": 1200, "unit": "rpm"}
